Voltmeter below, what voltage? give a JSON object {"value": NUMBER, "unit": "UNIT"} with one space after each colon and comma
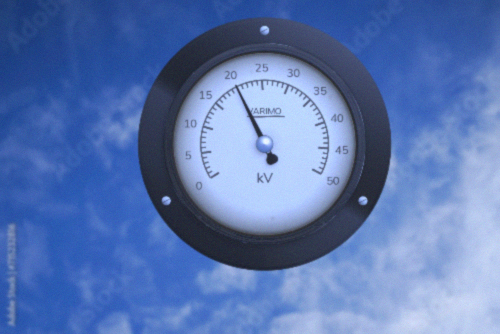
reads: {"value": 20, "unit": "kV"}
